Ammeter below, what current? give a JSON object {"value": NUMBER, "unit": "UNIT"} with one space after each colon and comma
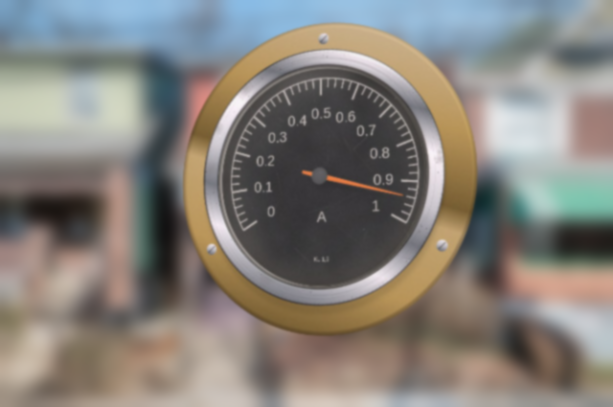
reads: {"value": 0.94, "unit": "A"}
